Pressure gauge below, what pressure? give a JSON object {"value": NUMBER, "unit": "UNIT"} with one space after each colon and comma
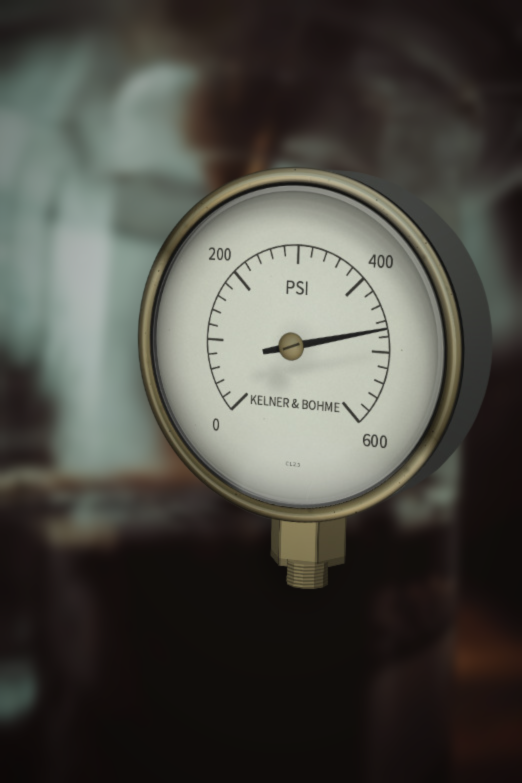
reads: {"value": 470, "unit": "psi"}
